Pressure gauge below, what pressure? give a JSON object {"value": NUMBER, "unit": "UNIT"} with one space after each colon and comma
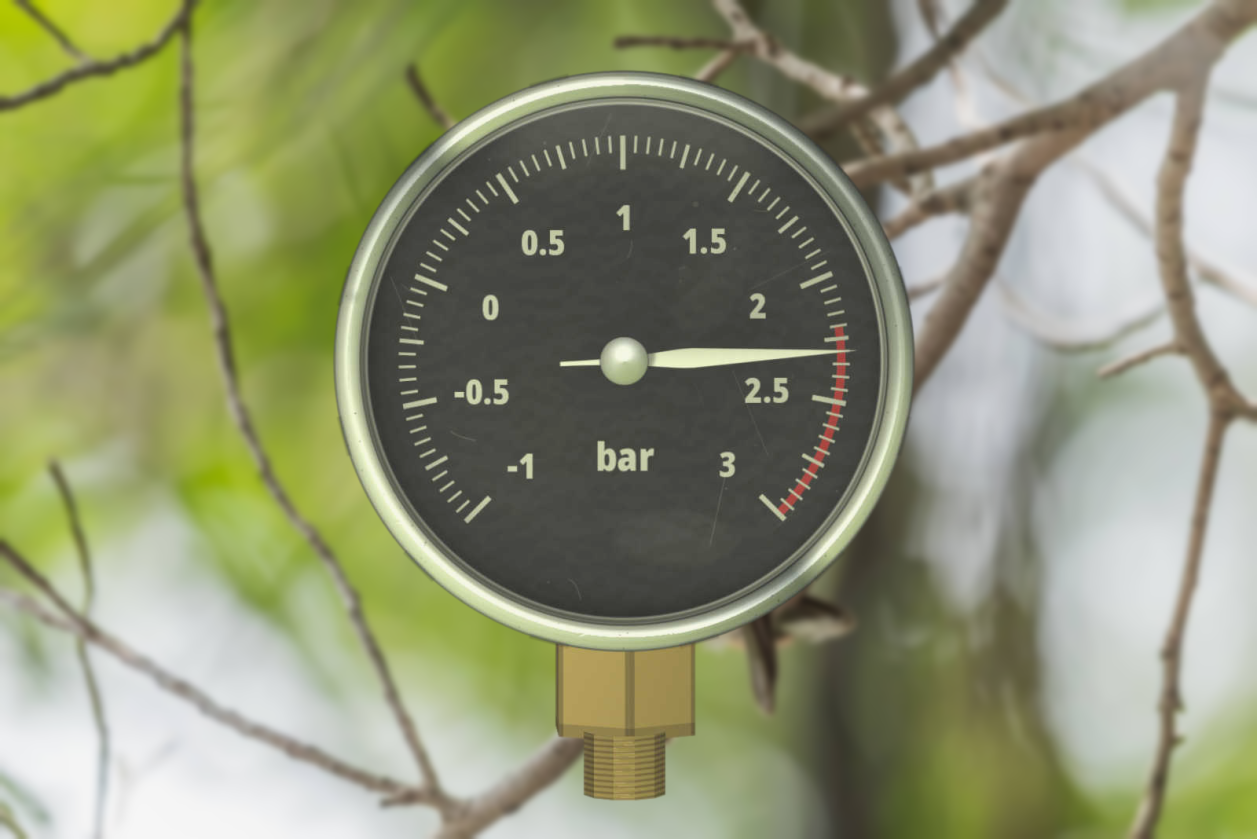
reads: {"value": 2.3, "unit": "bar"}
